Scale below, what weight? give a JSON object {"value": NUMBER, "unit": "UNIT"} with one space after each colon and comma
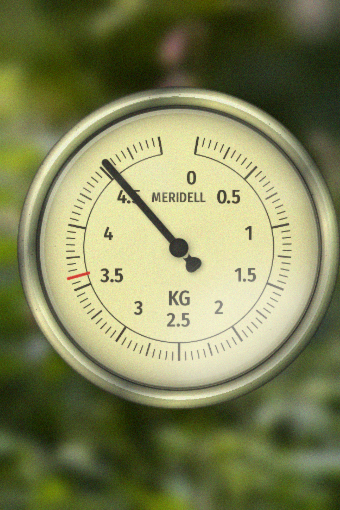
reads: {"value": 4.55, "unit": "kg"}
